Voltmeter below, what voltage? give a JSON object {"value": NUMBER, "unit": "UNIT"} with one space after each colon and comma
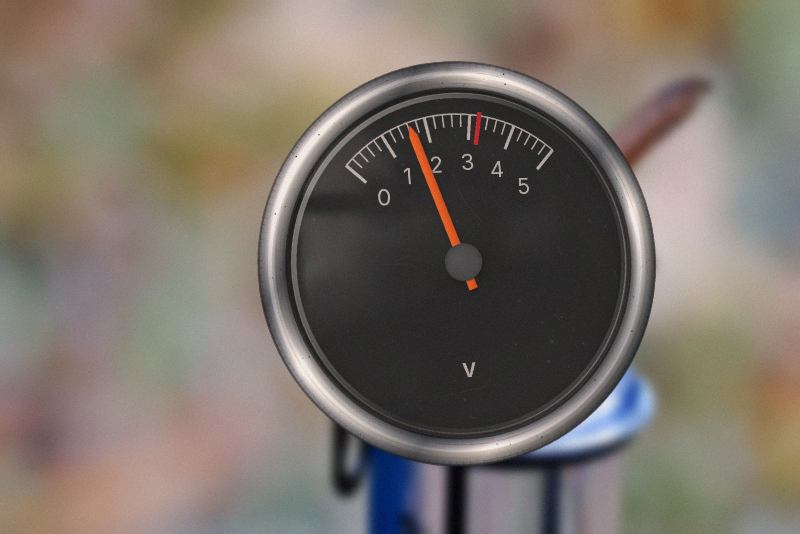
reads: {"value": 1.6, "unit": "V"}
